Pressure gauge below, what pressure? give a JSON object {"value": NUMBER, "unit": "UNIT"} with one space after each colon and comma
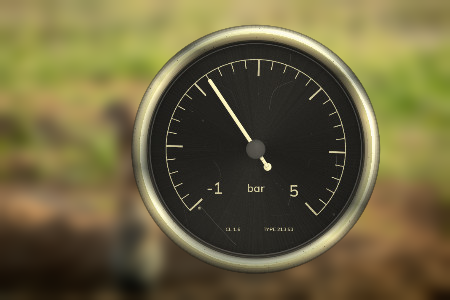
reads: {"value": 1.2, "unit": "bar"}
